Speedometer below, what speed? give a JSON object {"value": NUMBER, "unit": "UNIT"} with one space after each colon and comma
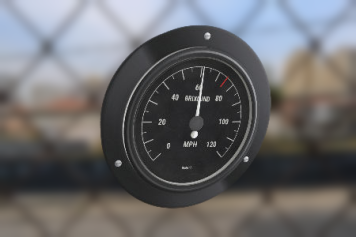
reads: {"value": 60, "unit": "mph"}
